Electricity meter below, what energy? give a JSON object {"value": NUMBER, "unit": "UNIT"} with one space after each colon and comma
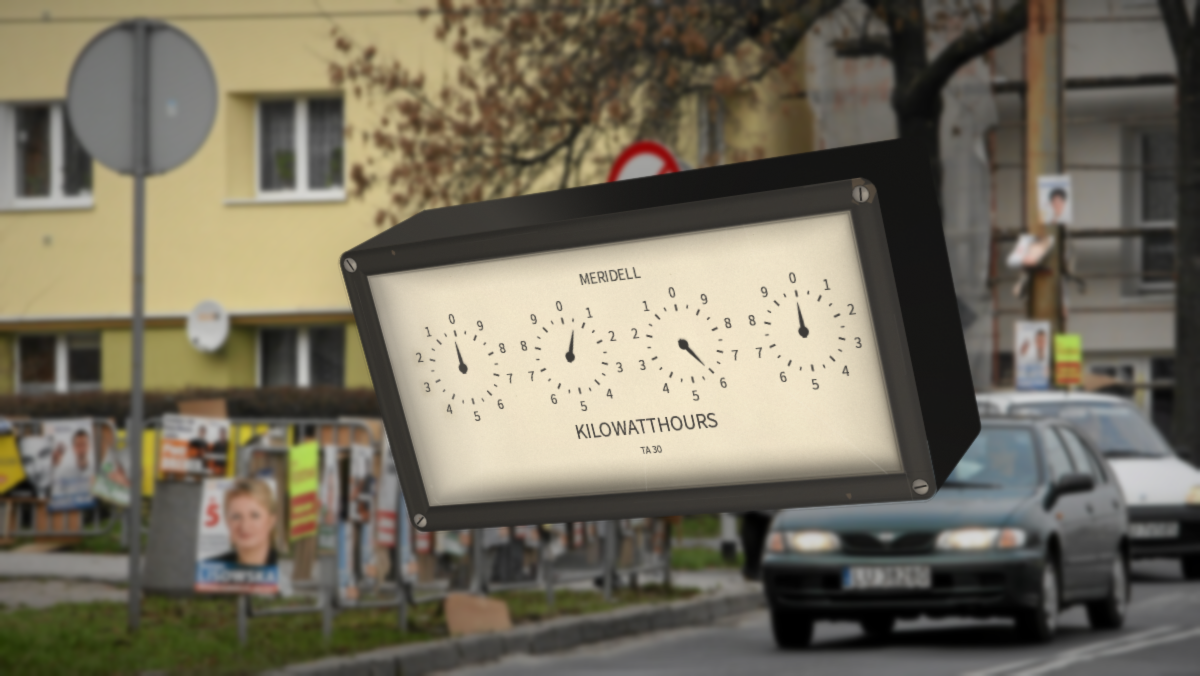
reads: {"value": 60, "unit": "kWh"}
